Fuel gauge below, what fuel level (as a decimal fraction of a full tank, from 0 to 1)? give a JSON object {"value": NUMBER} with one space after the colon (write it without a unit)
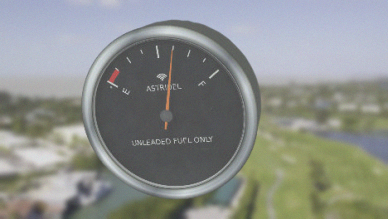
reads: {"value": 0.625}
